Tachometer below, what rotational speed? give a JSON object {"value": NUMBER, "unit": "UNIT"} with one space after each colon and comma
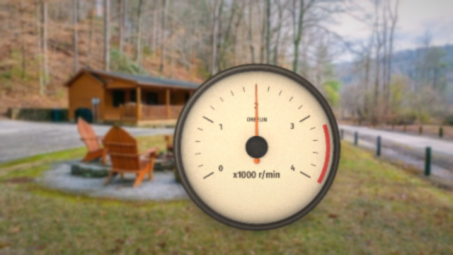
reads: {"value": 2000, "unit": "rpm"}
